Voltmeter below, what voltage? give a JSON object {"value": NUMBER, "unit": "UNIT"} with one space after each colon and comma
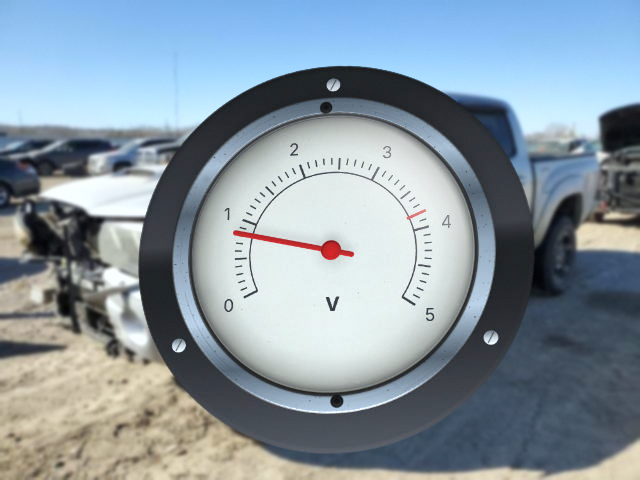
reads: {"value": 0.8, "unit": "V"}
